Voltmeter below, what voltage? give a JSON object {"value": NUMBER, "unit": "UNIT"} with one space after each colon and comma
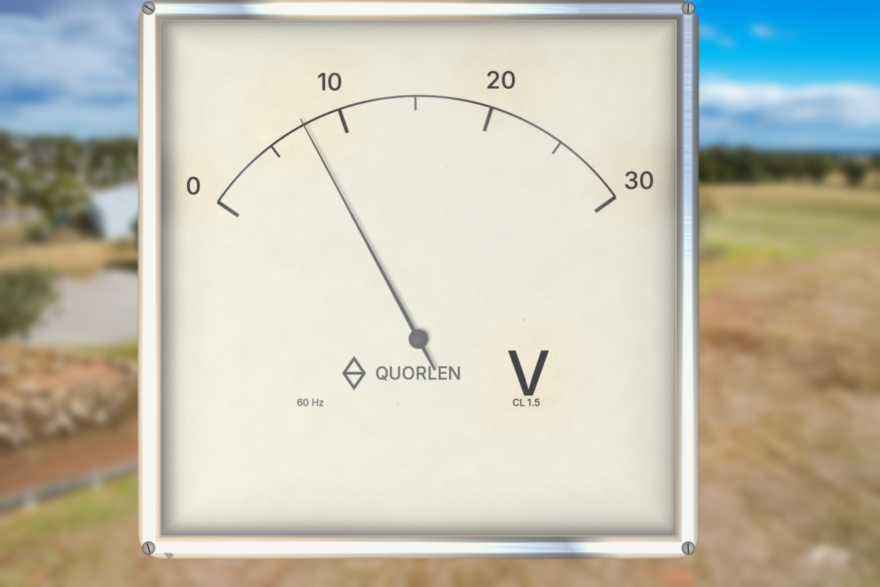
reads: {"value": 7.5, "unit": "V"}
